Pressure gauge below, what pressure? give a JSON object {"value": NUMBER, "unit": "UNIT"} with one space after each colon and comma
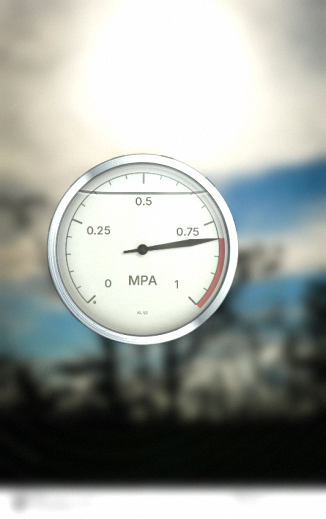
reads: {"value": 0.8, "unit": "MPa"}
